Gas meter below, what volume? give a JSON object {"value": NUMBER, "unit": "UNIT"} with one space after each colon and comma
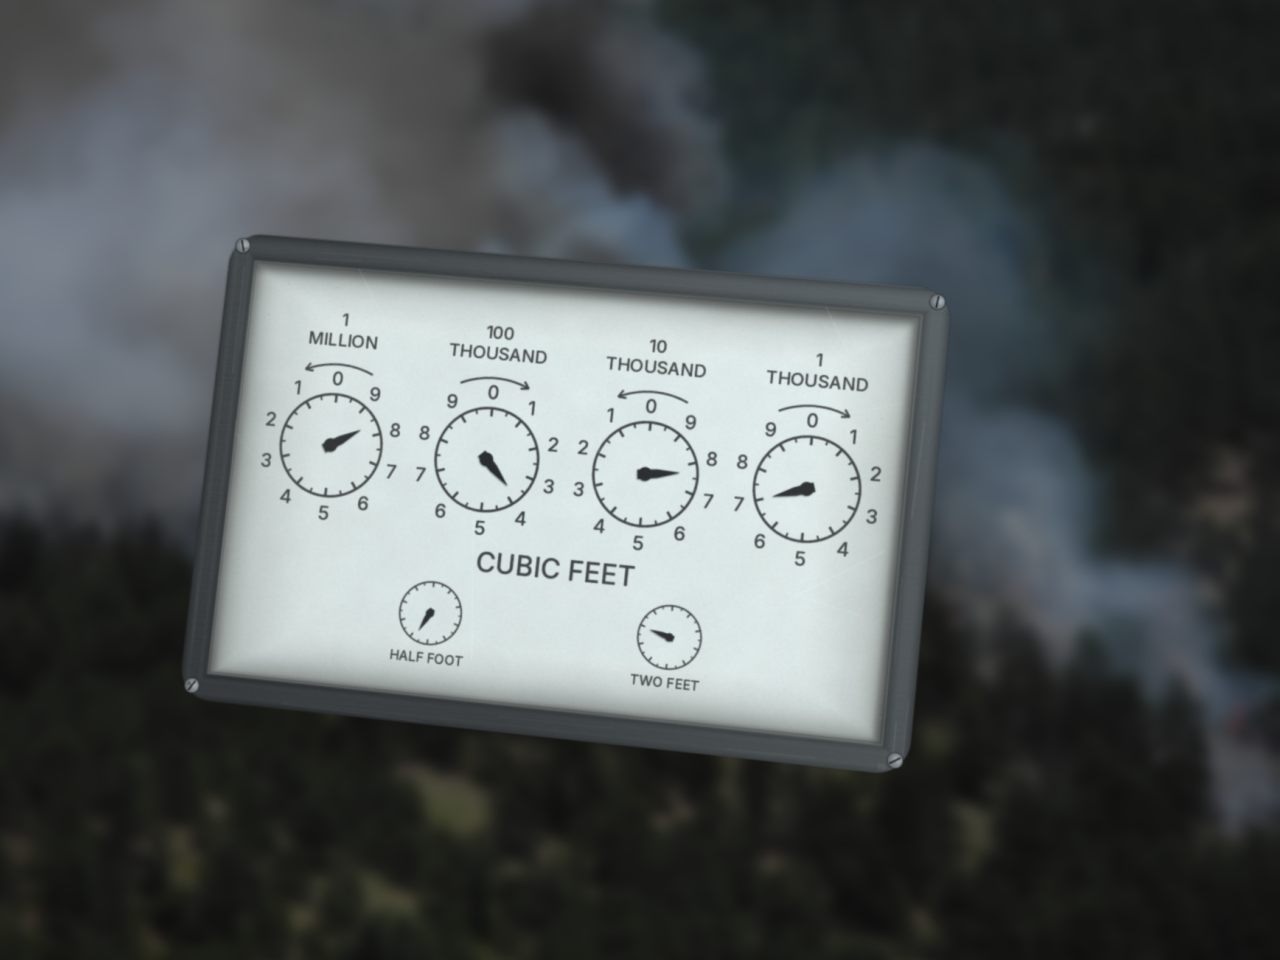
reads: {"value": 837700, "unit": "ft³"}
